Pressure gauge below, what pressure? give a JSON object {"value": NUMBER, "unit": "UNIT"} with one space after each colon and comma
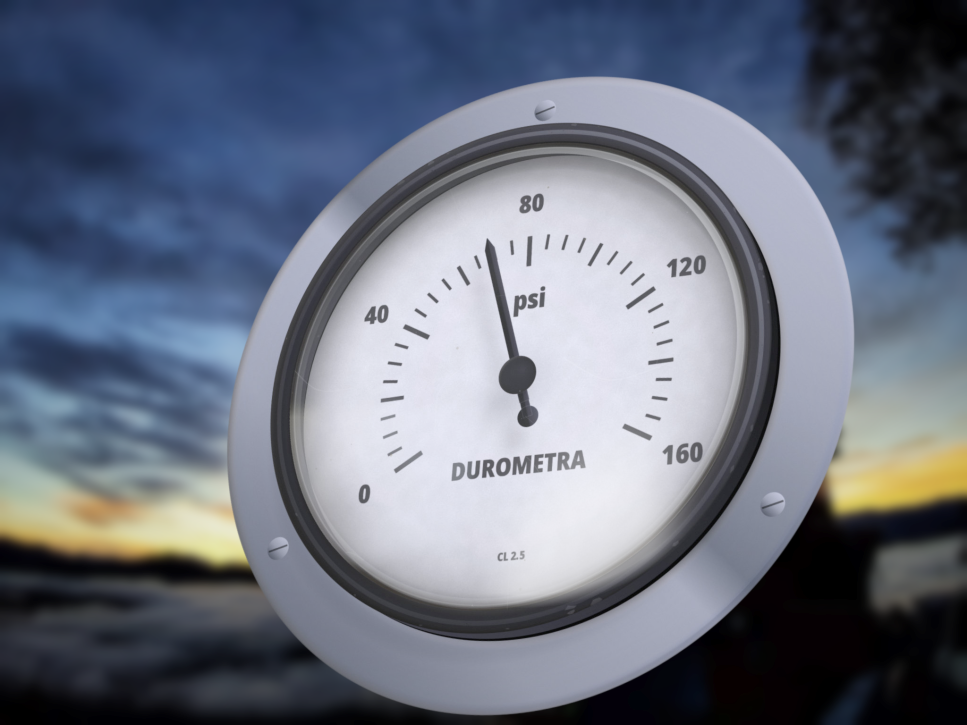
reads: {"value": 70, "unit": "psi"}
